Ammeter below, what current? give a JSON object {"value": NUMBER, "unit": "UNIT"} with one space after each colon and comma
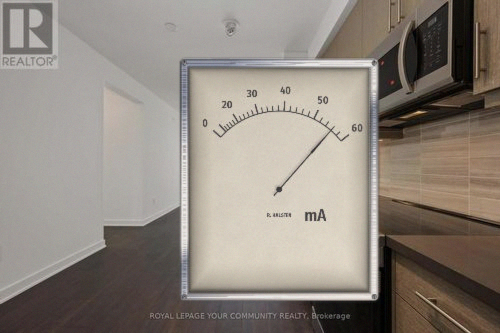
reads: {"value": 56, "unit": "mA"}
